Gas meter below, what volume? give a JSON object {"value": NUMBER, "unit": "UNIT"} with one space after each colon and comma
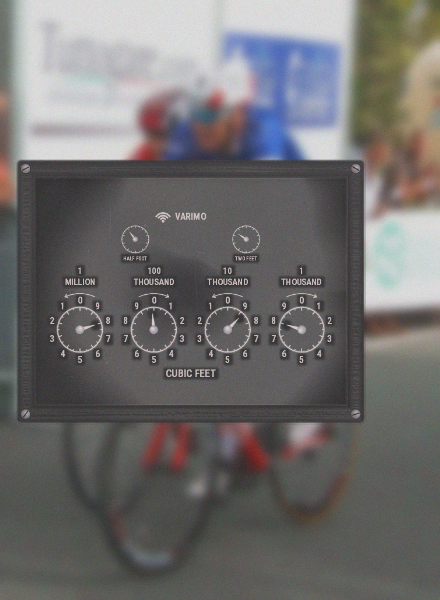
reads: {"value": 798800, "unit": "ft³"}
